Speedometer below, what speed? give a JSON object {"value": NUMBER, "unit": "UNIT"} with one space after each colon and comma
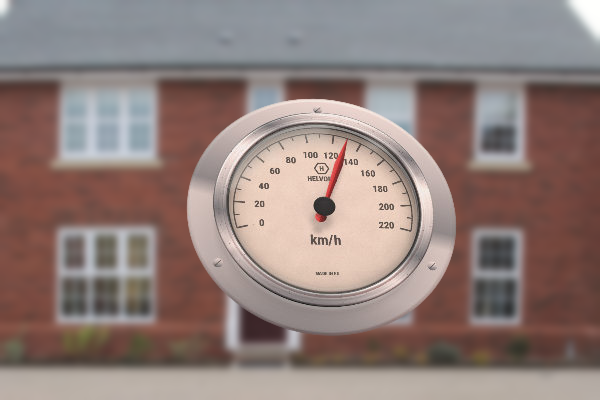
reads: {"value": 130, "unit": "km/h"}
